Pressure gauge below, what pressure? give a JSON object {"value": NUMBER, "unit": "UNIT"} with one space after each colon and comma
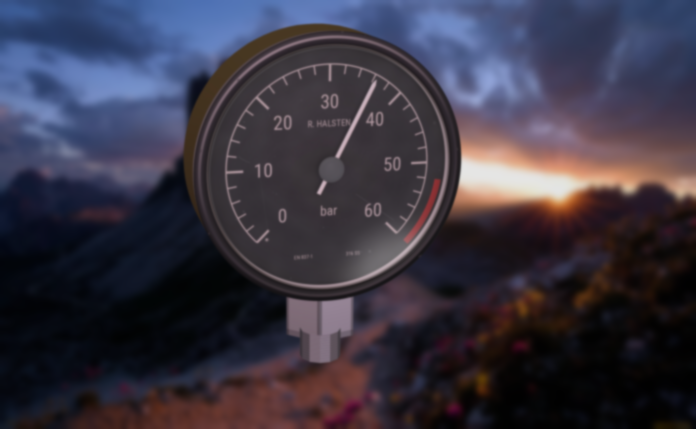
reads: {"value": 36, "unit": "bar"}
